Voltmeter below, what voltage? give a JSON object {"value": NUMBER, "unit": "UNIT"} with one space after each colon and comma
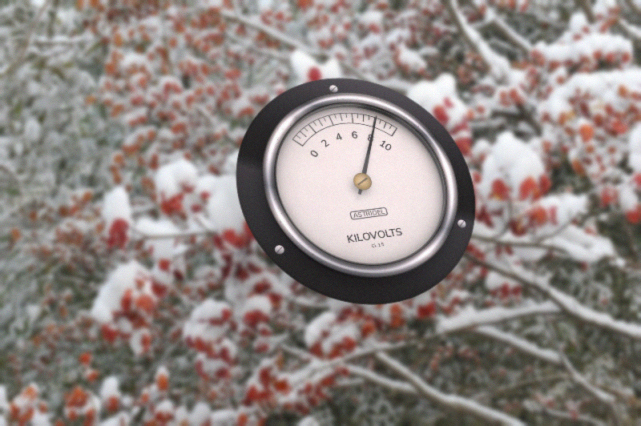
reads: {"value": 8, "unit": "kV"}
